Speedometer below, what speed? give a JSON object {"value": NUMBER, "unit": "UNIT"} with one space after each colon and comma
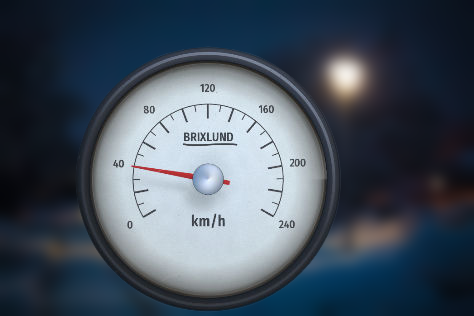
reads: {"value": 40, "unit": "km/h"}
